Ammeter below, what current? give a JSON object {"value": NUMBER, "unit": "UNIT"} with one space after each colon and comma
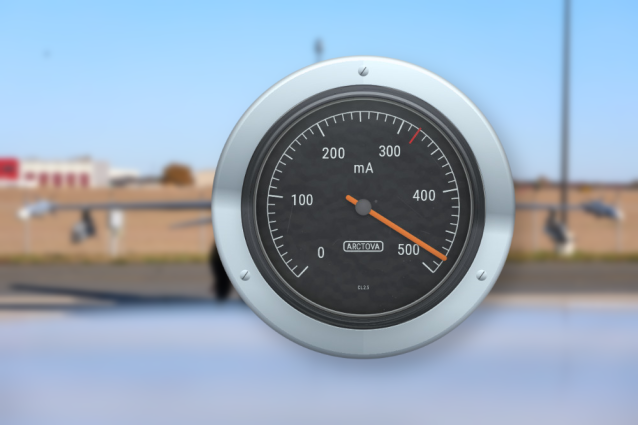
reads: {"value": 480, "unit": "mA"}
